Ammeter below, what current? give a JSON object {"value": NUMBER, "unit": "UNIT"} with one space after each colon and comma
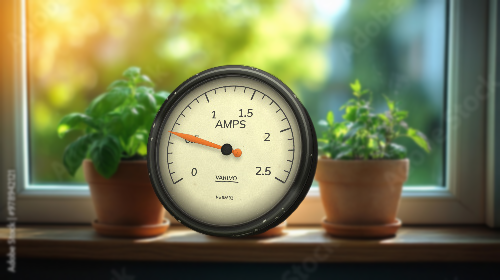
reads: {"value": 0.5, "unit": "A"}
